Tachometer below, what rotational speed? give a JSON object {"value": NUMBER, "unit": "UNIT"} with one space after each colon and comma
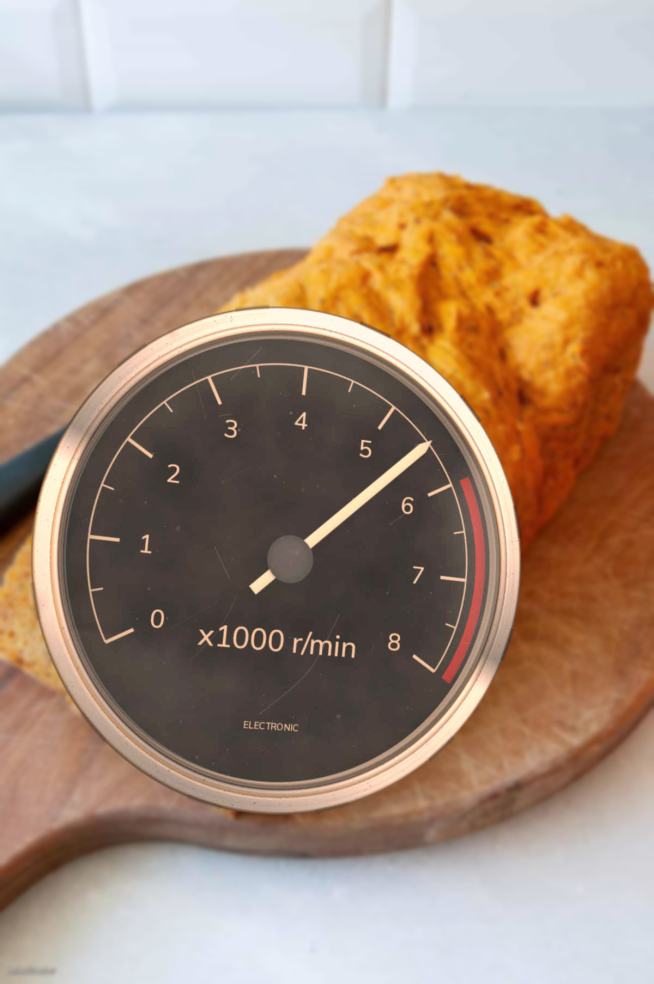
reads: {"value": 5500, "unit": "rpm"}
